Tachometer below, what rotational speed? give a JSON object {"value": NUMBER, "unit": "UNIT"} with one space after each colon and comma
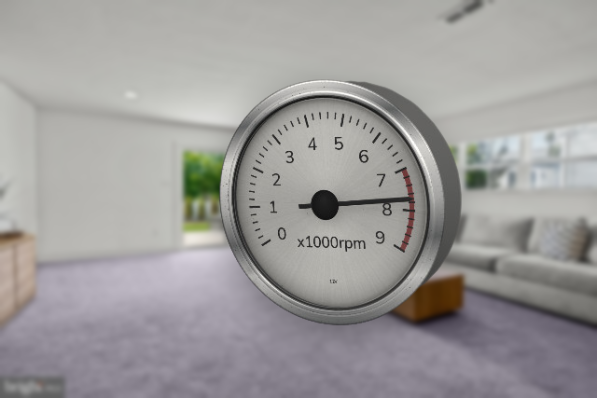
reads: {"value": 7700, "unit": "rpm"}
